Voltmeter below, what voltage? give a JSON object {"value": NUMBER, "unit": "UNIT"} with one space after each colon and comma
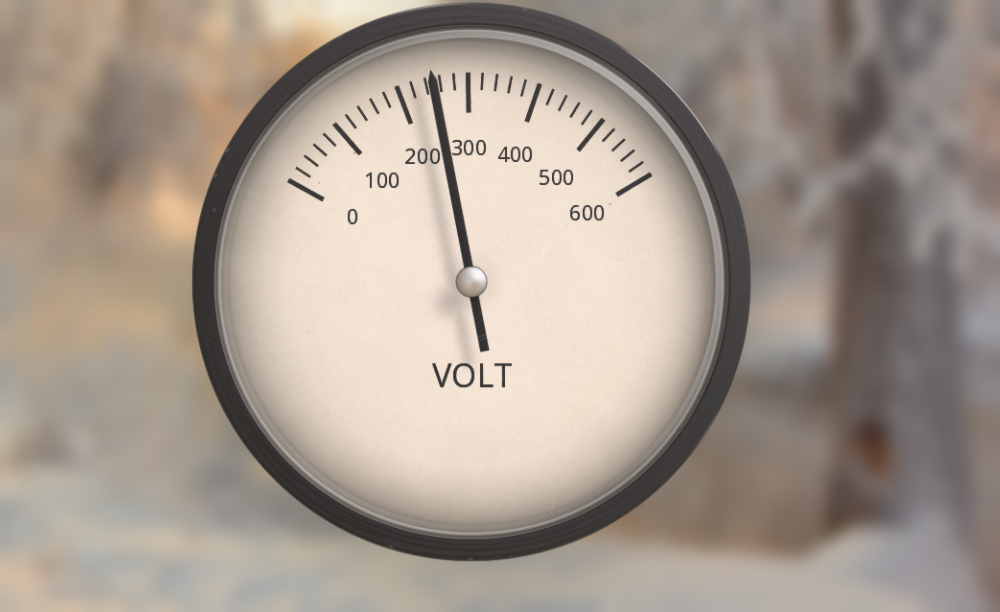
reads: {"value": 250, "unit": "V"}
